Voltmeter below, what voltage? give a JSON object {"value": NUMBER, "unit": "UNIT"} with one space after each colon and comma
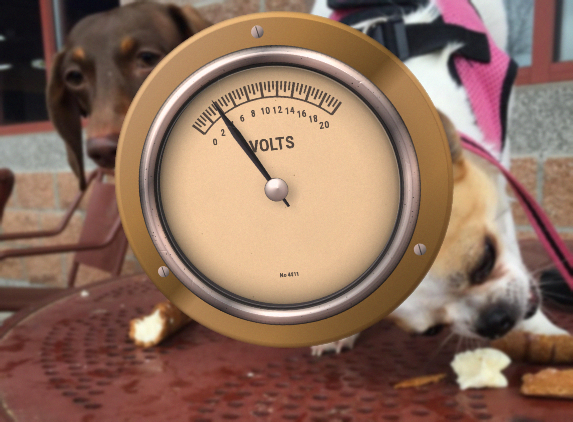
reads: {"value": 4, "unit": "V"}
